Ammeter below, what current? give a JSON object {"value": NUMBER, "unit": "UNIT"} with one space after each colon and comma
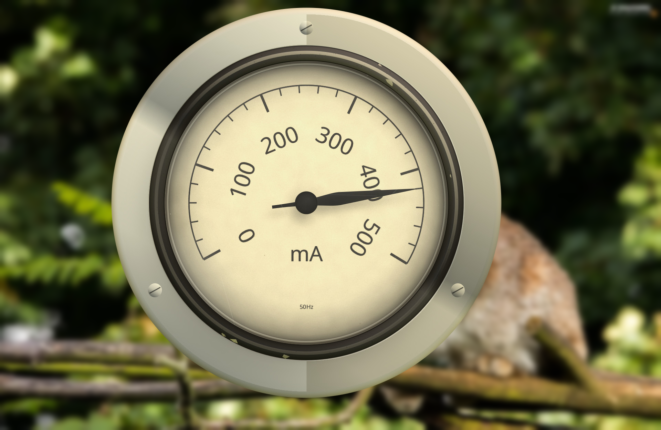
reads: {"value": 420, "unit": "mA"}
